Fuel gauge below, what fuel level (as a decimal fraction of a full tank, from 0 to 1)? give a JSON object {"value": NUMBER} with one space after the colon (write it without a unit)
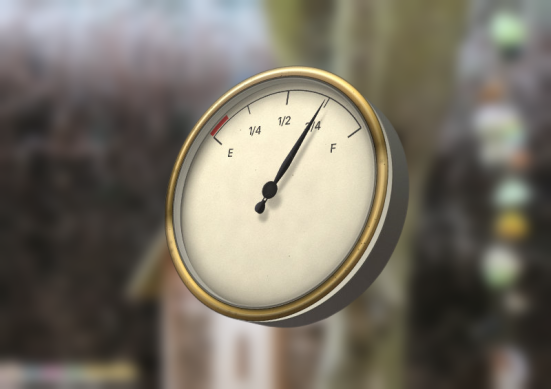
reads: {"value": 0.75}
